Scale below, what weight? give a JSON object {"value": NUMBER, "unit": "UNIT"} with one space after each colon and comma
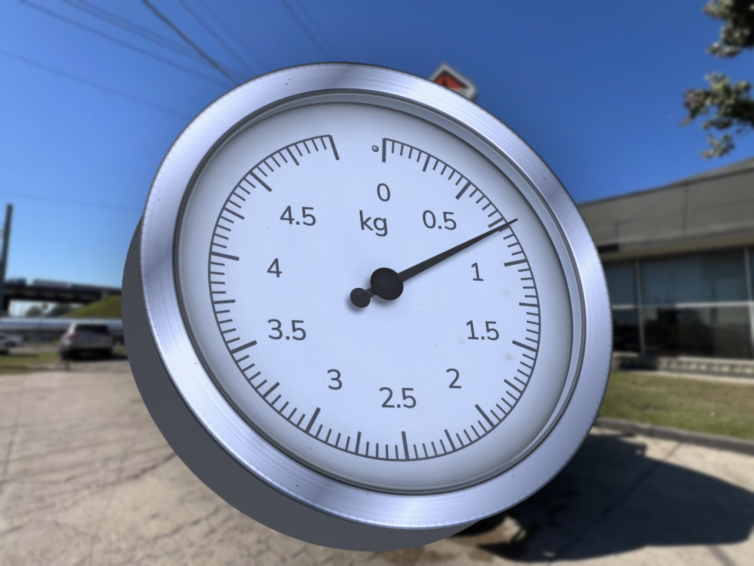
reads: {"value": 0.8, "unit": "kg"}
